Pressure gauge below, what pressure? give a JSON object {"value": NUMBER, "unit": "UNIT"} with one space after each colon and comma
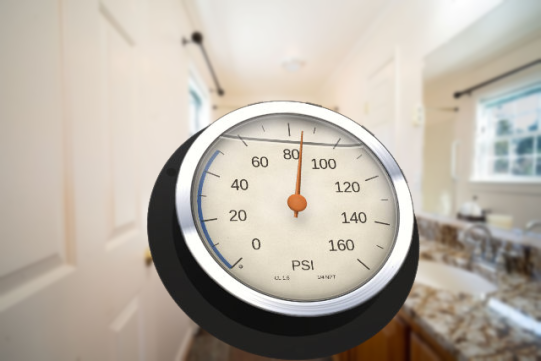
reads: {"value": 85, "unit": "psi"}
